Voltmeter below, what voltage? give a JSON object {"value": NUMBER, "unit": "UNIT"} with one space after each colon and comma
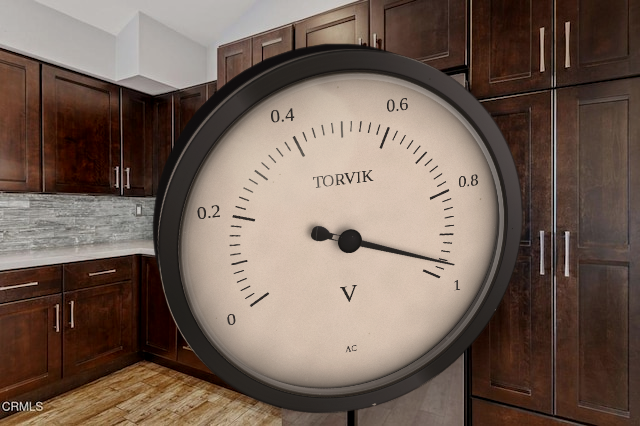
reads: {"value": 0.96, "unit": "V"}
